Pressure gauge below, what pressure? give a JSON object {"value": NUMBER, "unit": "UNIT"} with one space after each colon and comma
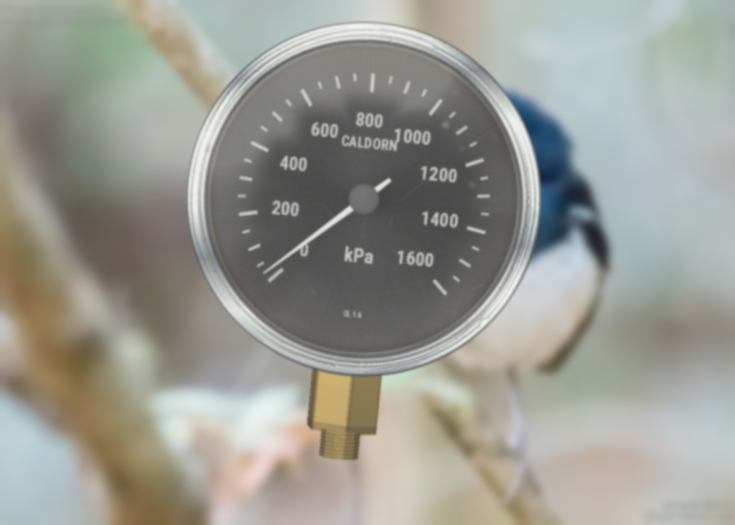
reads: {"value": 25, "unit": "kPa"}
